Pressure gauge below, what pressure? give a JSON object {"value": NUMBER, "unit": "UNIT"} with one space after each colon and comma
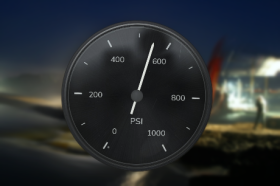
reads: {"value": 550, "unit": "psi"}
